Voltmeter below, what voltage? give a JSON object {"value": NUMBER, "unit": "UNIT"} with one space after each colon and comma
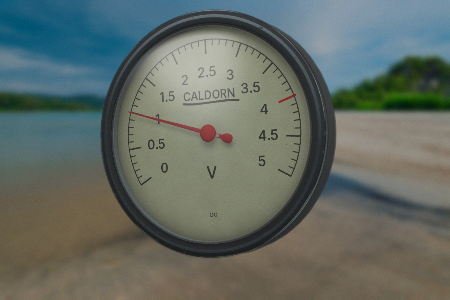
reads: {"value": 1, "unit": "V"}
